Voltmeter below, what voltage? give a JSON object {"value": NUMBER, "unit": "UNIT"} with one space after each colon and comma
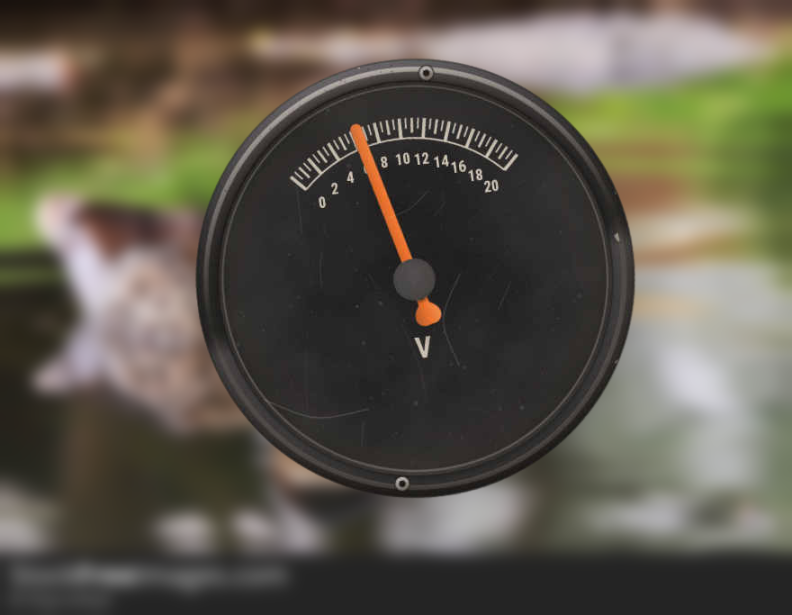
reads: {"value": 6.5, "unit": "V"}
